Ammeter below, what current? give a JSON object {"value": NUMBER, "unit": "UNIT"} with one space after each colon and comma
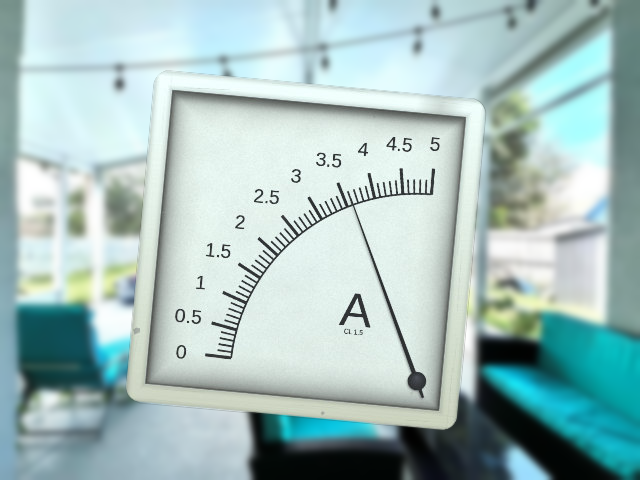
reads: {"value": 3.6, "unit": "A"}
